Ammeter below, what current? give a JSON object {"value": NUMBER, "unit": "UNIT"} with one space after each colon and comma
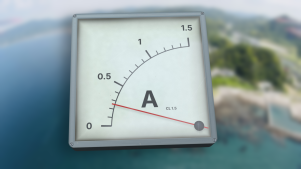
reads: {"value": 0.25, "unit": "A"}
